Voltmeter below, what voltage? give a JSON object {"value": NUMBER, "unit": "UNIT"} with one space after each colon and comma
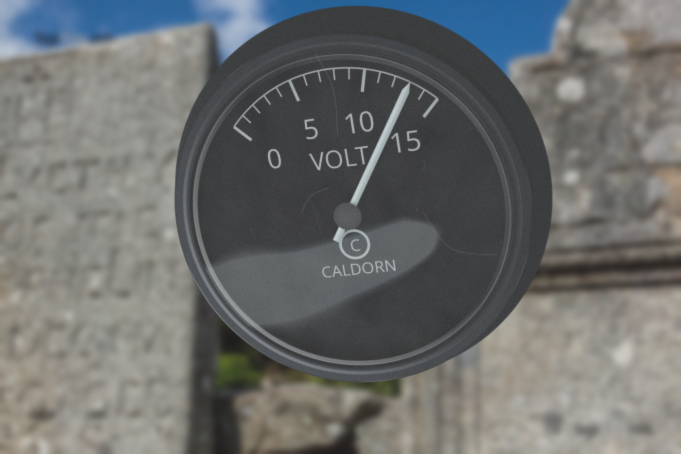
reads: {"value": 13, "unit": "V"}
